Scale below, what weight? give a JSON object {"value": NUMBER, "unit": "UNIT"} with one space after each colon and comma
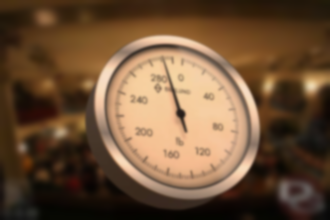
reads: {"value": 290, "unit": "lb"}
